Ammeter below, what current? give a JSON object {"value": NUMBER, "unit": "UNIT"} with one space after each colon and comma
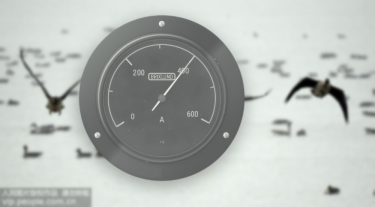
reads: {"value": 400, "unit": "A"}
